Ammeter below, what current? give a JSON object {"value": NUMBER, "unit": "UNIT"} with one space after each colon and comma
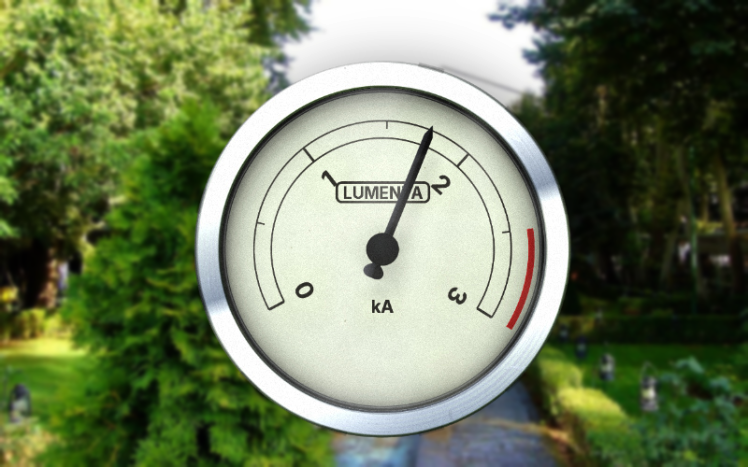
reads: {"value": 1.75, "unit": "kA"}
